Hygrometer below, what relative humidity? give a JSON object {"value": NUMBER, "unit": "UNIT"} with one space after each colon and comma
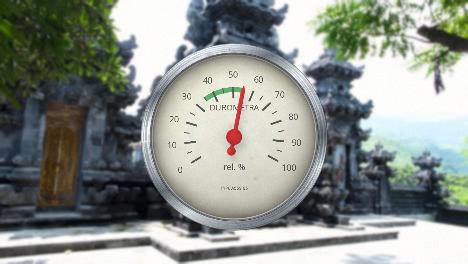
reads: {"value": 55, "unit": "%"}
